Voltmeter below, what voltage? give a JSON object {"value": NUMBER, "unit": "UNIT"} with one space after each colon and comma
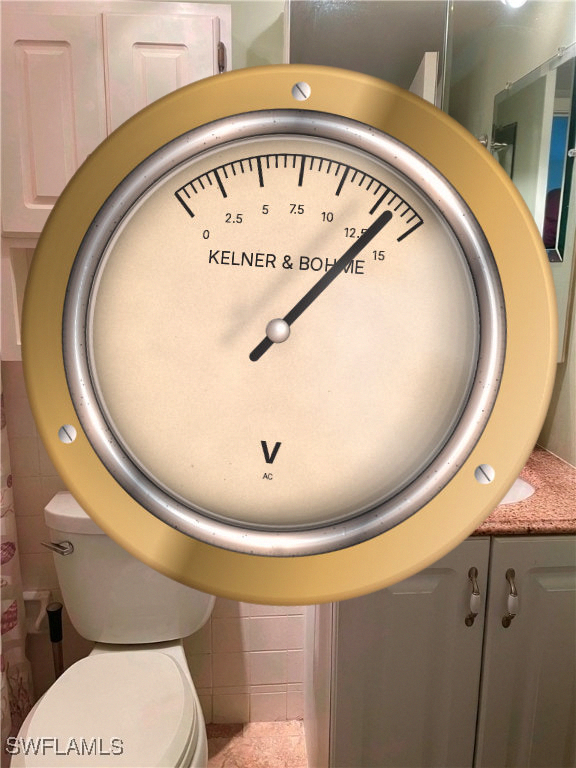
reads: {"value": 13.5, "unit": "V"}
